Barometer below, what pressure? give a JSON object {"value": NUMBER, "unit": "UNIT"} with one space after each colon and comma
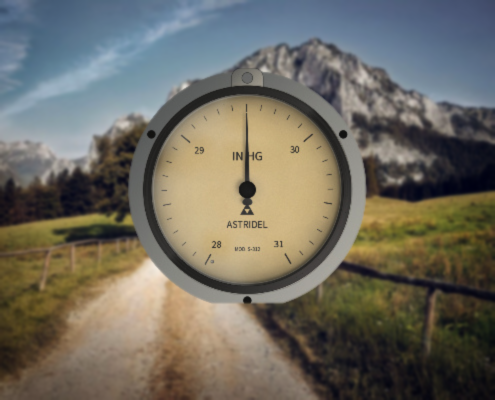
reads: {"value": 29.5, "unit": "inHg"}
